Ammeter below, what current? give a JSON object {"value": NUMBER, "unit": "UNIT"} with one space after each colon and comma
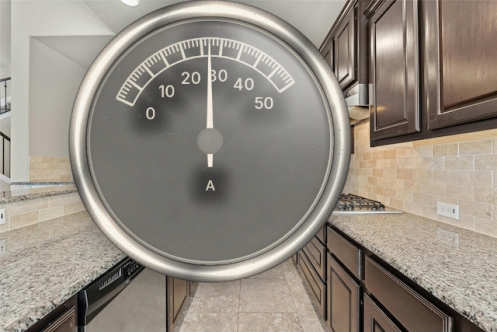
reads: {"value": 27, "unit": "A"}
